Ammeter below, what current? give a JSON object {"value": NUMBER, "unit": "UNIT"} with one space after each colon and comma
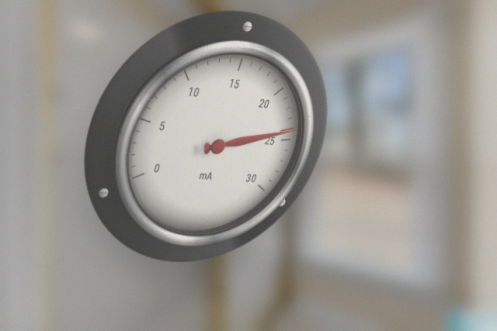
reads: {"value": 24, "unit": "mA"}
